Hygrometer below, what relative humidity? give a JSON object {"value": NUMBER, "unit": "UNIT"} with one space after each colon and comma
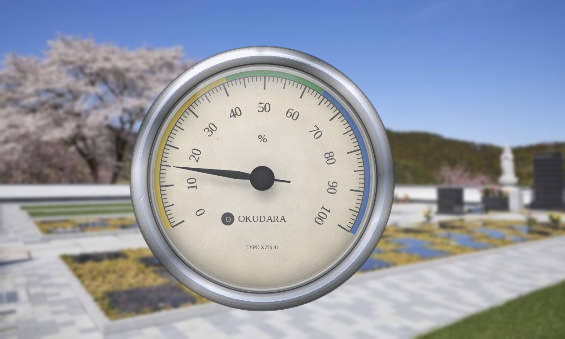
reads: {"value": 15, "unit": "%"}
